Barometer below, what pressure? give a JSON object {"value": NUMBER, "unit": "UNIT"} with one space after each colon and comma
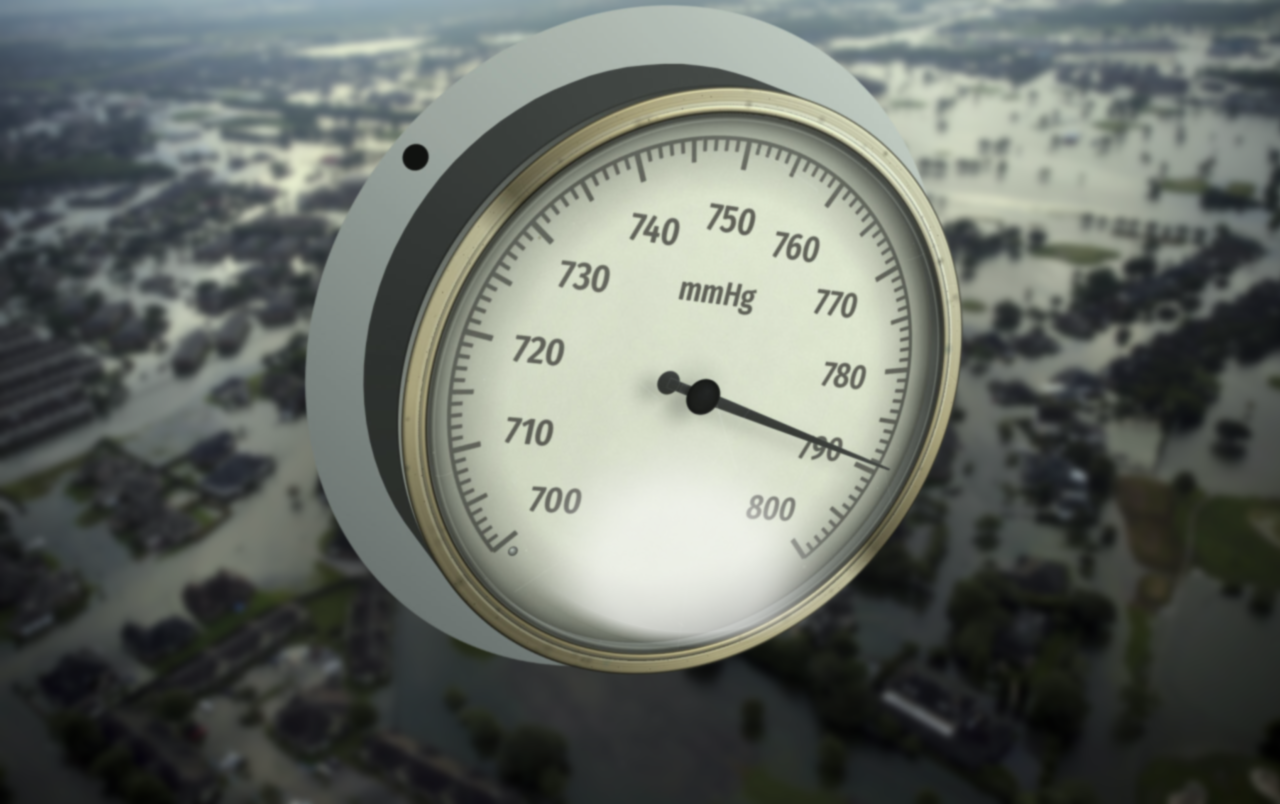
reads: {"value": 789, "unit": "mmHg"}
